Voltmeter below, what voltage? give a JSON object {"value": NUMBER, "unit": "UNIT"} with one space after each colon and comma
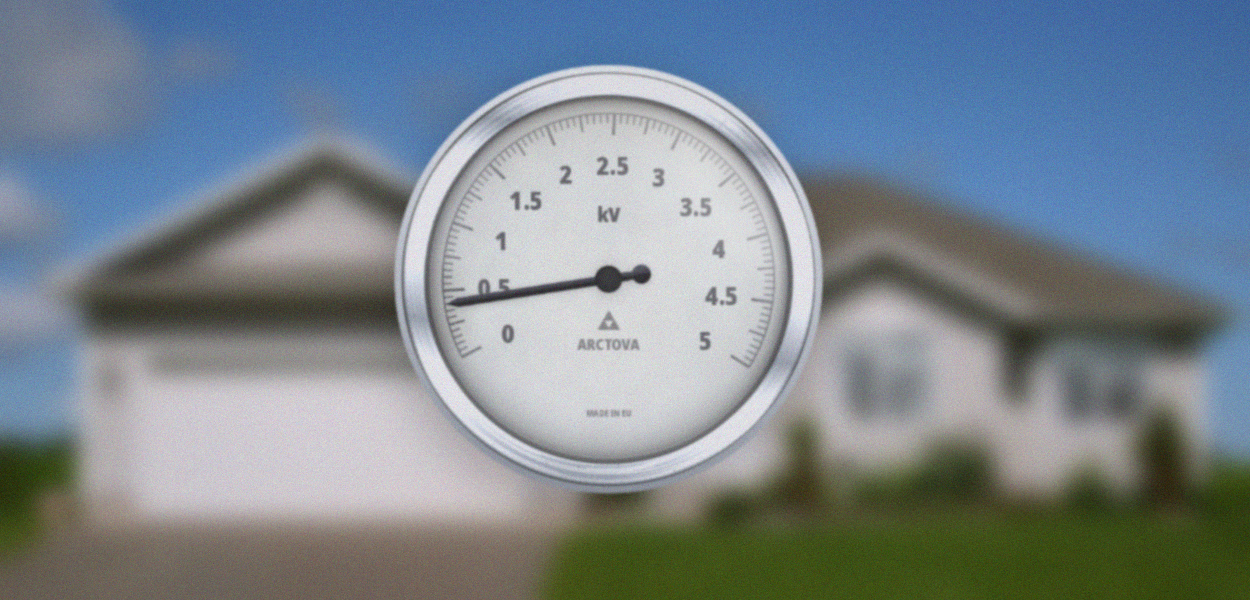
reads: {"value": 0.4, "unit": "kV"}
